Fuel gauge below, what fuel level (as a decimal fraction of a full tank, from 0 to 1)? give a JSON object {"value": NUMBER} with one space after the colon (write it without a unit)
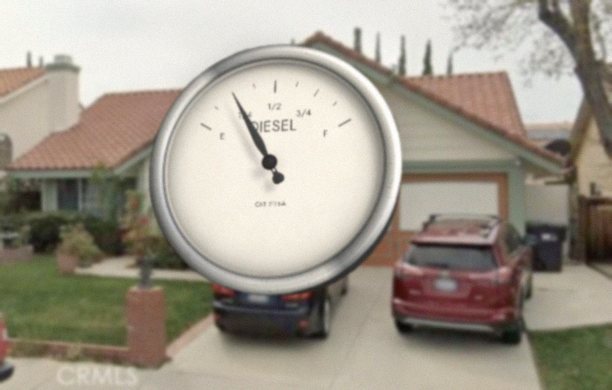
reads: {"value": 0.25}
